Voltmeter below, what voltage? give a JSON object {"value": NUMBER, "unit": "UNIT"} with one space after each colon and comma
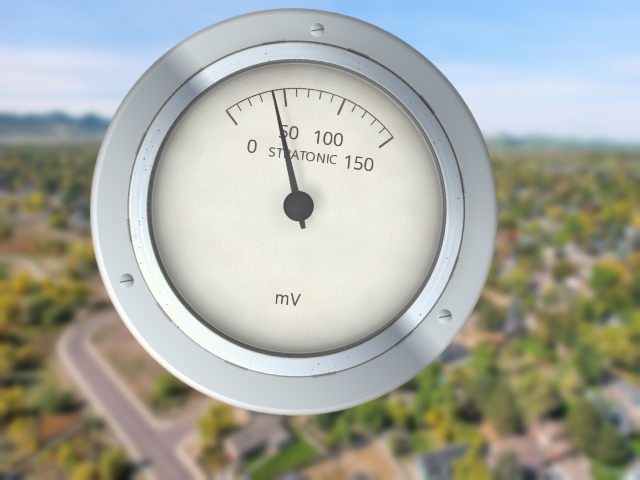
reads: {"value": 40, "unit": "mV"}
